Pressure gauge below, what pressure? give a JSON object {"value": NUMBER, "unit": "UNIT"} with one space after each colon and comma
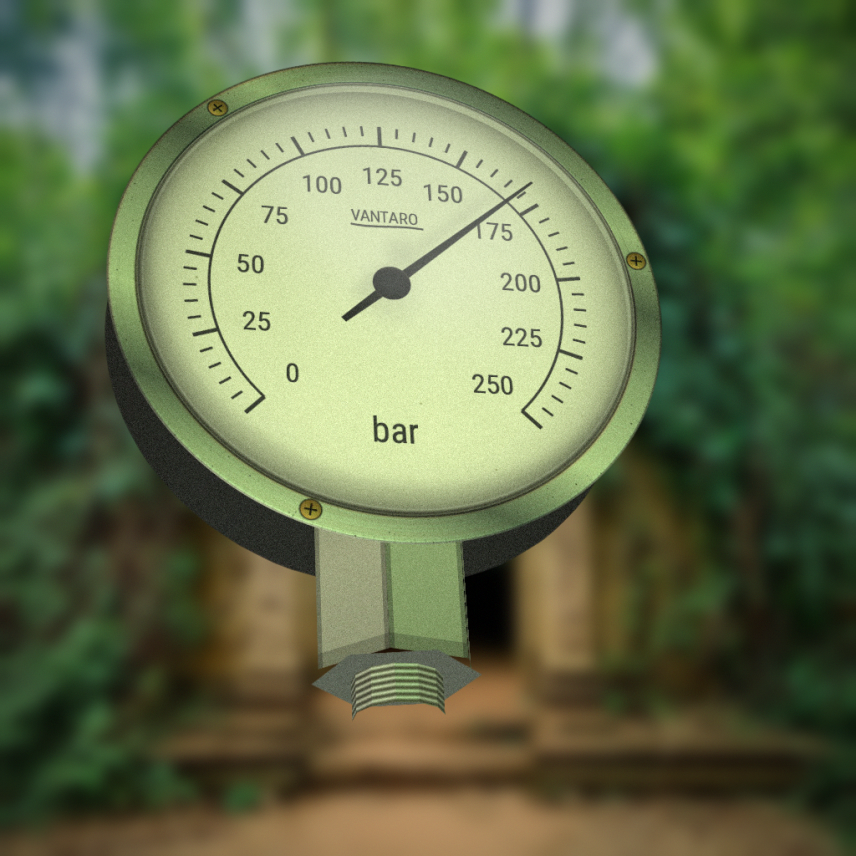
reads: {"value": 170, "unit": "bar"}
